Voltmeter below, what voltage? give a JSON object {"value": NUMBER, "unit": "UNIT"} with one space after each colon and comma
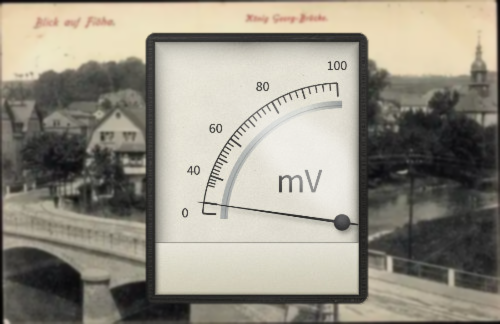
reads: {"value": 20, "unit": "mV"}
